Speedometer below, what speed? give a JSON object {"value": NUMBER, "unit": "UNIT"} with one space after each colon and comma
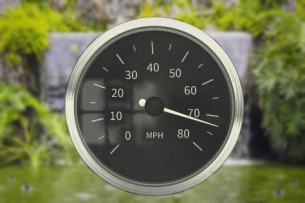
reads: {"value": 72.5, "unit": "mph"}
